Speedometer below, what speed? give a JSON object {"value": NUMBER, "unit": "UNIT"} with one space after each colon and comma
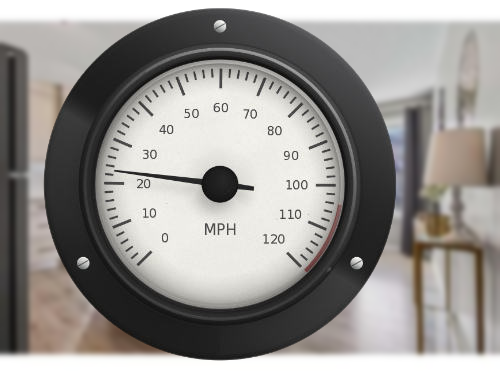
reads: {"value": 23, "unit": "mph"}
